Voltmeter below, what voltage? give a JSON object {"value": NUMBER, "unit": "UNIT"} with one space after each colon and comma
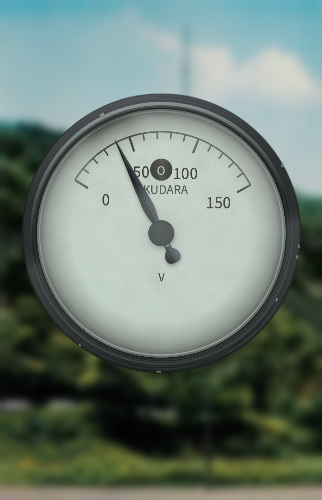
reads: {"value": 40, "unit": "V"}
